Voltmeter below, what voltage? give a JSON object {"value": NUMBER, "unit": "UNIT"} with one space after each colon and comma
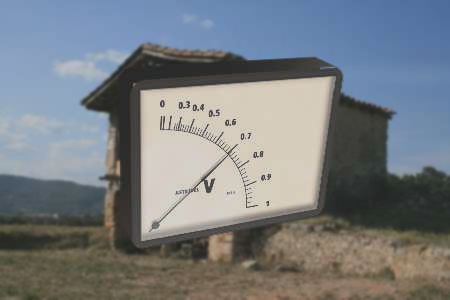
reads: {"value": 0.7, "unit": "V"}
